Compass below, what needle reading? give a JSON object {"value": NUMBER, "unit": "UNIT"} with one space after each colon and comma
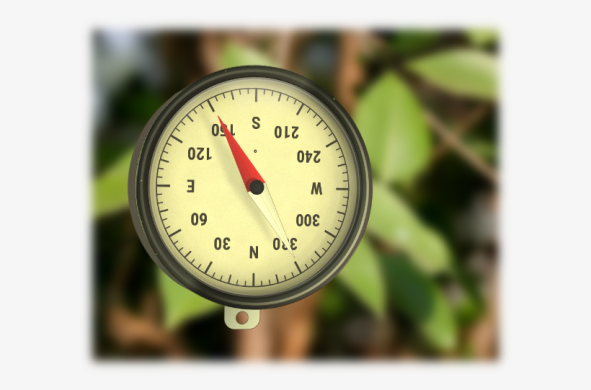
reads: {"value": 150, "unit": "°"}
